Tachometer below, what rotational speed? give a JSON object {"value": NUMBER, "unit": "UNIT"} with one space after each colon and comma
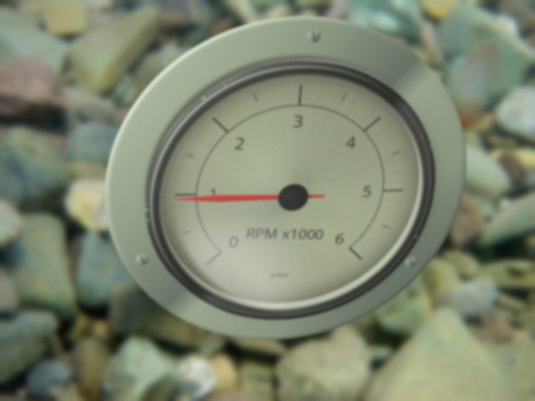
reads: {"value": 1000, "unit": "rpm"}
